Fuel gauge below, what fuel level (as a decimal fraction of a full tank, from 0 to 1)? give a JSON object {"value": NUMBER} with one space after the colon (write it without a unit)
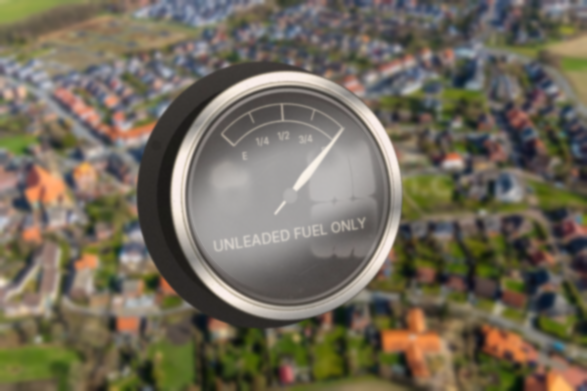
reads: {"value": 1}
